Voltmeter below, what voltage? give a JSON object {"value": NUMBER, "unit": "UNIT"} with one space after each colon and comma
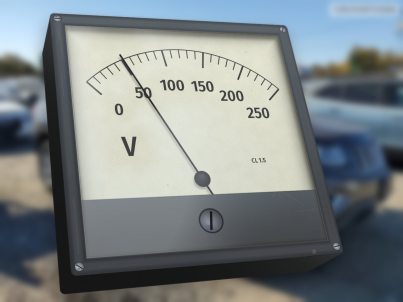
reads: {"value": 50, "unit": "V"}
